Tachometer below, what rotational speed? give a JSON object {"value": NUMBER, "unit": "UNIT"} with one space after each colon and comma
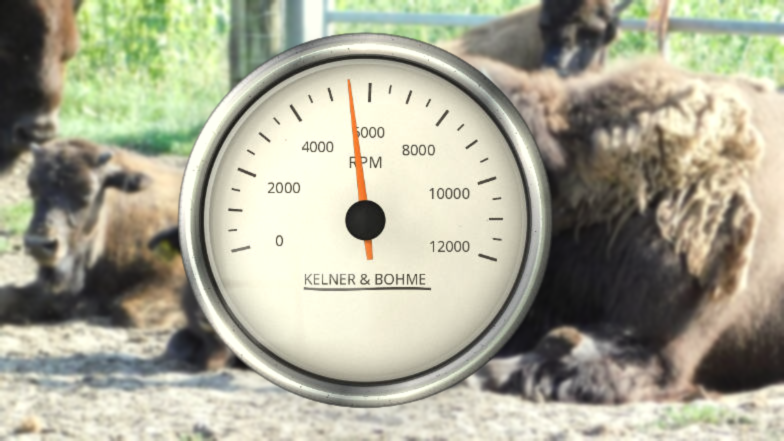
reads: {"value": 5500, "unit": "rpm"}
